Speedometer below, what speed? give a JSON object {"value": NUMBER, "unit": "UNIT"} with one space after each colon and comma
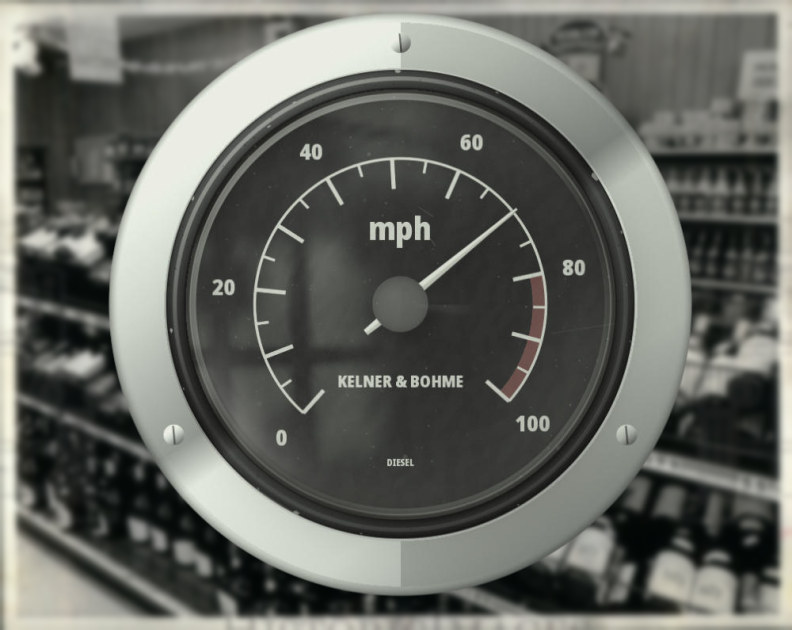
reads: {"value": 70, "unit": "mph"}
